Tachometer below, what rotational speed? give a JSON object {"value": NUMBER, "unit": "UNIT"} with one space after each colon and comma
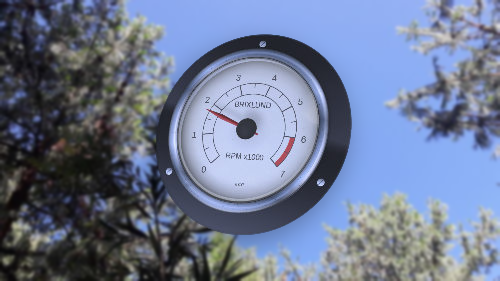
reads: {"value": 1750, "unit": "rpm"}
